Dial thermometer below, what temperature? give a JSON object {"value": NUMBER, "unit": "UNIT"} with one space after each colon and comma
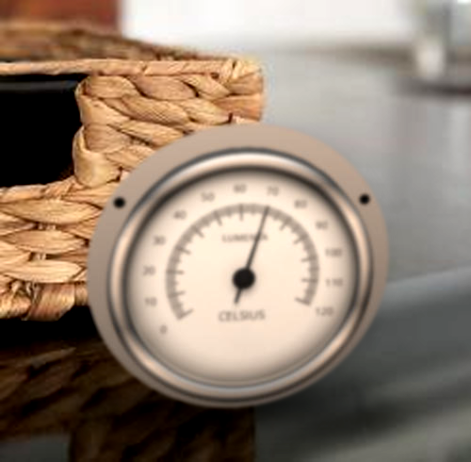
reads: {"value": 70, "unit": "°C"}
